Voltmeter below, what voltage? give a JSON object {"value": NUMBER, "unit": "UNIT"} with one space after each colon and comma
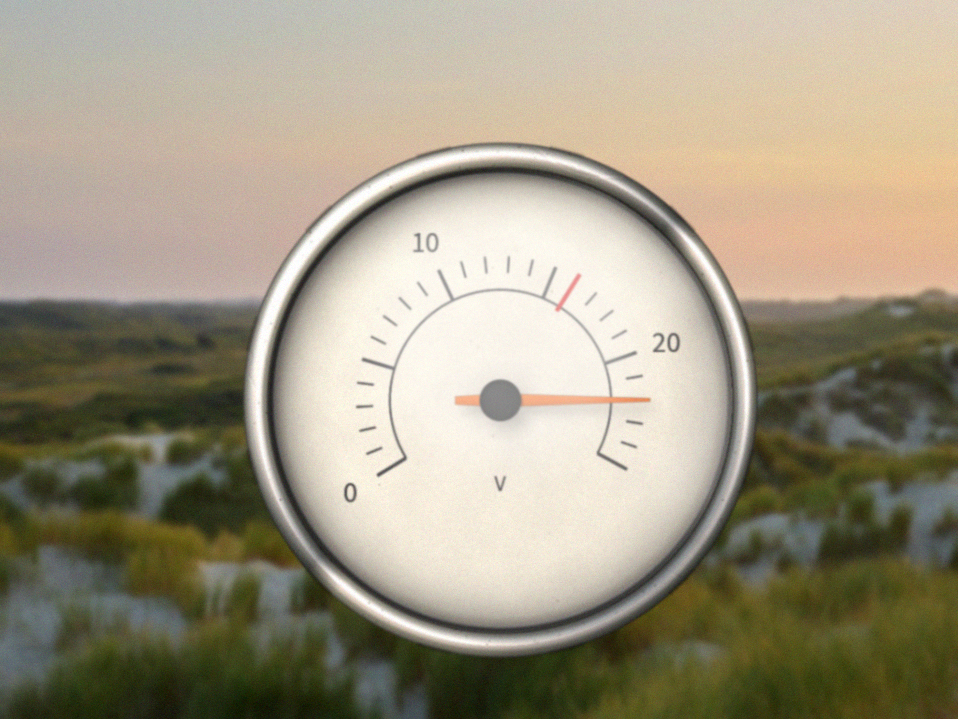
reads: {"value": 22, "unit": "V"}
